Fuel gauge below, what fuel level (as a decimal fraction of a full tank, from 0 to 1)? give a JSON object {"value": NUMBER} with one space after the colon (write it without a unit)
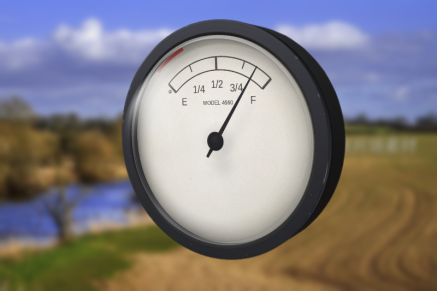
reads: {"value": 0.875}
